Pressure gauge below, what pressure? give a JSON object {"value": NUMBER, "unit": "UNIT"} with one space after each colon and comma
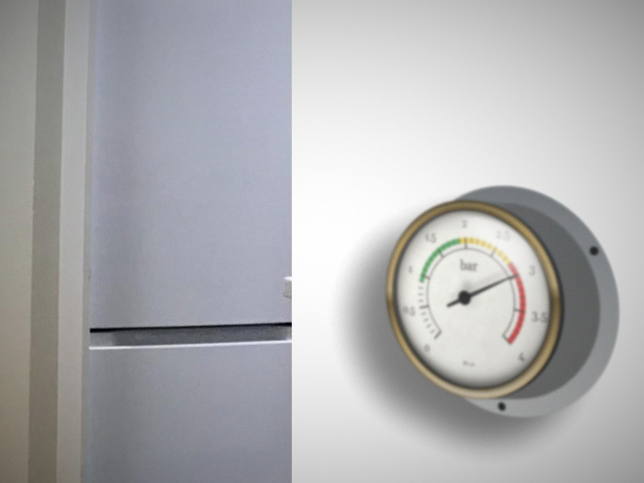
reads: {"value": 3, "unit": "bar"}
